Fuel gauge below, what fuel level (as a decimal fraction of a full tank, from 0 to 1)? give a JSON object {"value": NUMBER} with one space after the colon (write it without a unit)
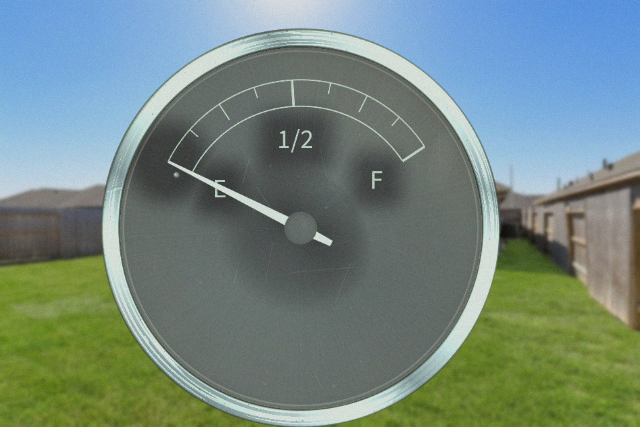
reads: {"value": 0}
